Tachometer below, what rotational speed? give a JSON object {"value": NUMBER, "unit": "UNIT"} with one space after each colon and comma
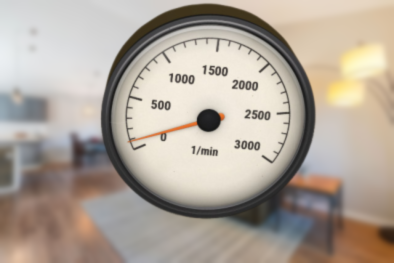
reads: {"value": 100, "unit": "rpm"}
